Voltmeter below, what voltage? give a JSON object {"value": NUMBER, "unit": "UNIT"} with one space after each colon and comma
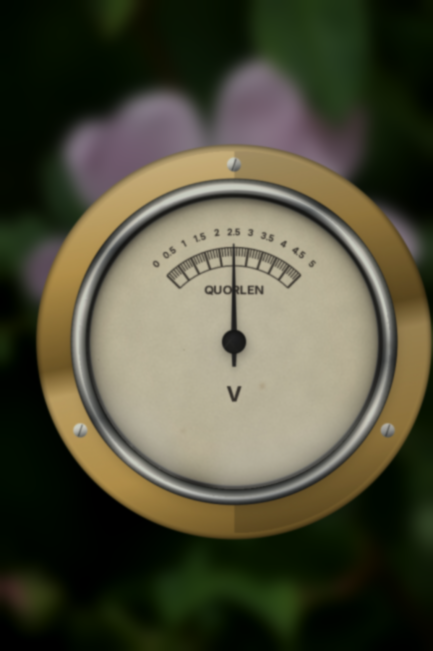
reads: {"value": 2.5, "unit": "V"}
